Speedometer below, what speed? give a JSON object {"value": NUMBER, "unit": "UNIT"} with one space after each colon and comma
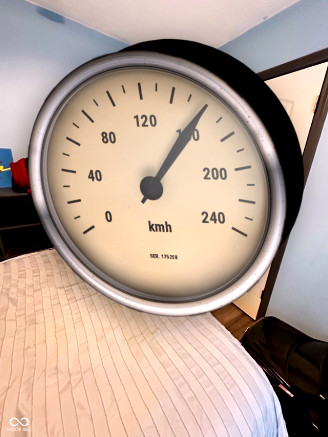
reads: {"value": 160, "unit": "km/h"}
